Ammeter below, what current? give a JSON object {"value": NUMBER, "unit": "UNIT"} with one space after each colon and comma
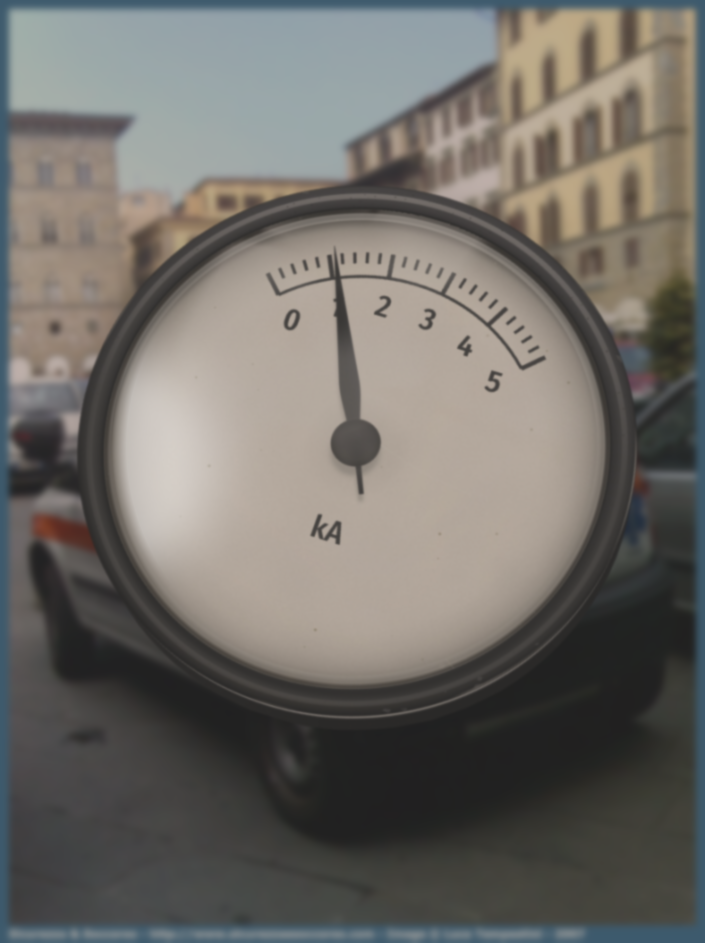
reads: {"value": 1.1, "unit": "kA"}
